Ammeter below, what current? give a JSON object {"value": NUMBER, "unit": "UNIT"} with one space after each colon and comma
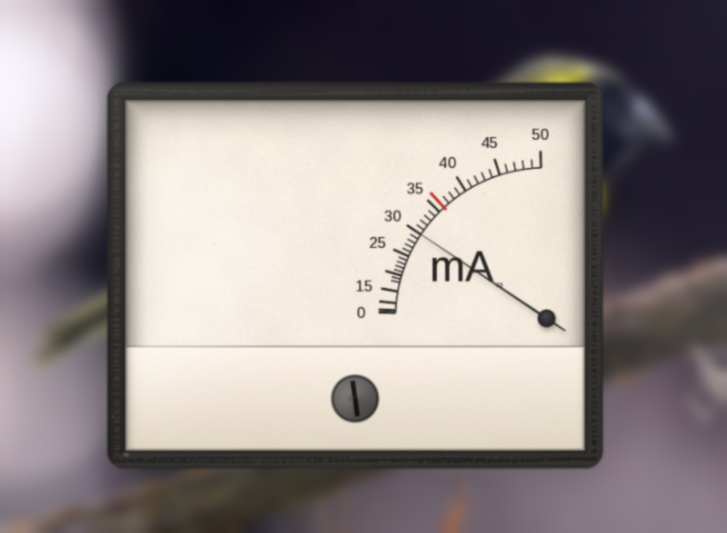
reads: {"value": 30, "unit": "mA"}
